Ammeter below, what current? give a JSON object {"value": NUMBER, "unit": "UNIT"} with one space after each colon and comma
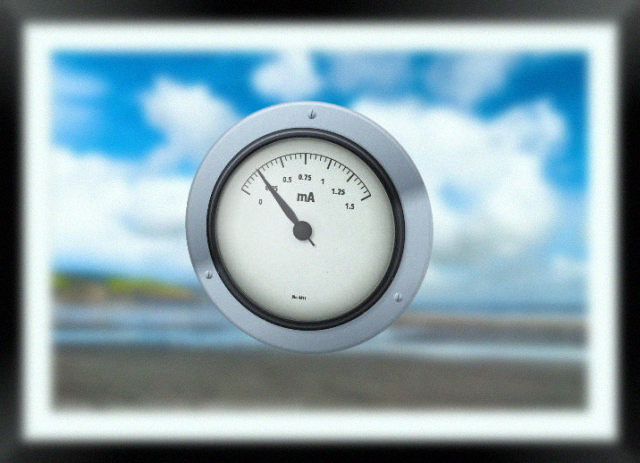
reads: {"value": 0.25, "unit": "mA"}
